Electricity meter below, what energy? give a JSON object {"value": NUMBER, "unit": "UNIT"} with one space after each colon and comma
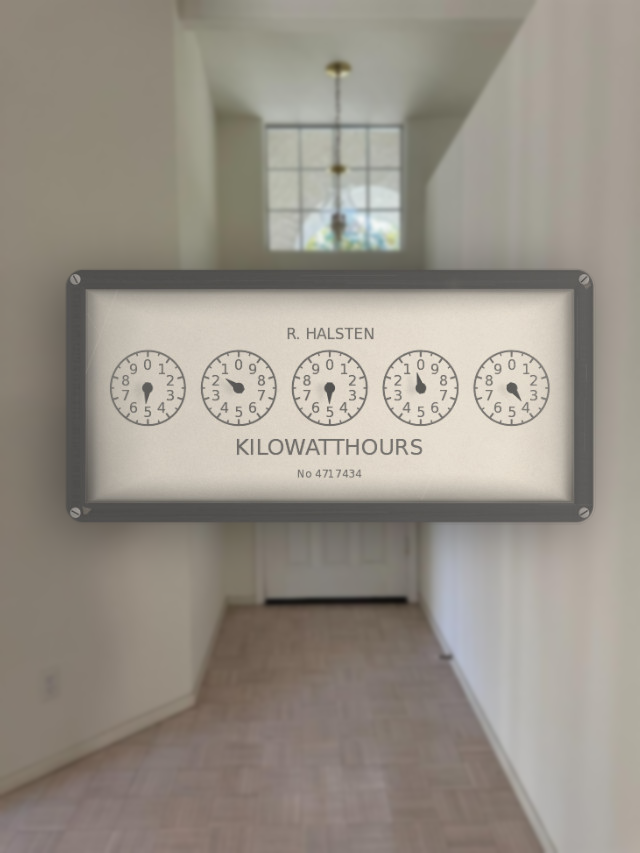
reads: {"value": 51504, "unit": "kWh"}
